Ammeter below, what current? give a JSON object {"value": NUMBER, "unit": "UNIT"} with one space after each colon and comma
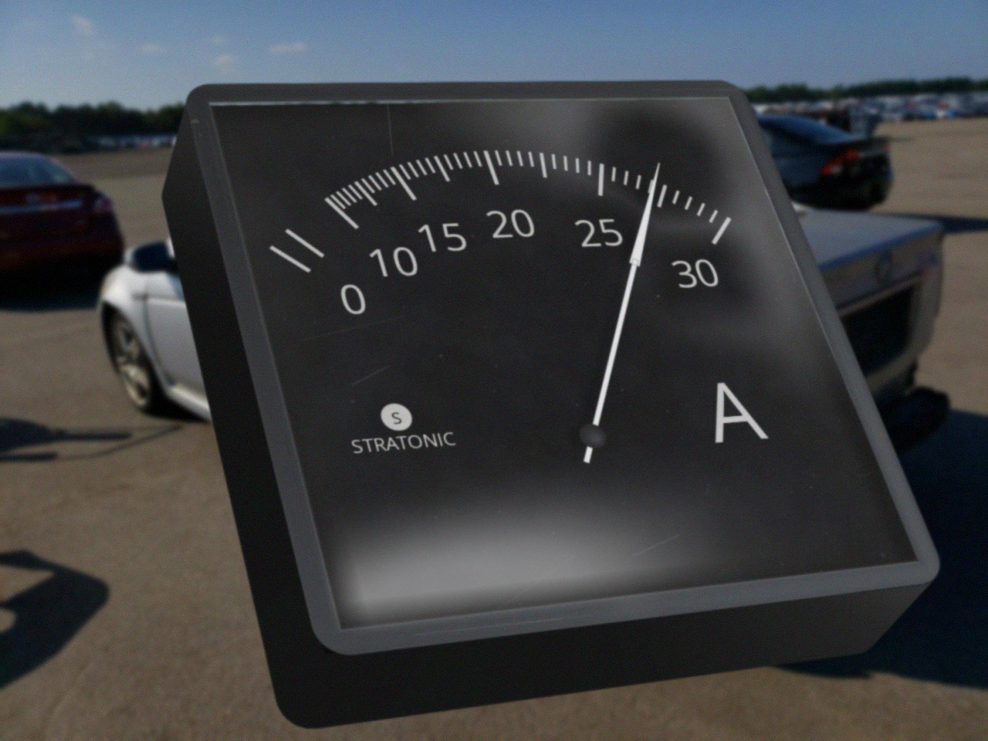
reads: {"value": 27, "unit": "A"}
